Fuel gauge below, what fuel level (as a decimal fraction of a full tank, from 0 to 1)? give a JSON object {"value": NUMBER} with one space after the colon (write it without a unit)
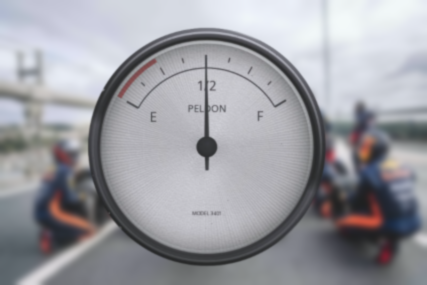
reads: {"value": 0.5}
